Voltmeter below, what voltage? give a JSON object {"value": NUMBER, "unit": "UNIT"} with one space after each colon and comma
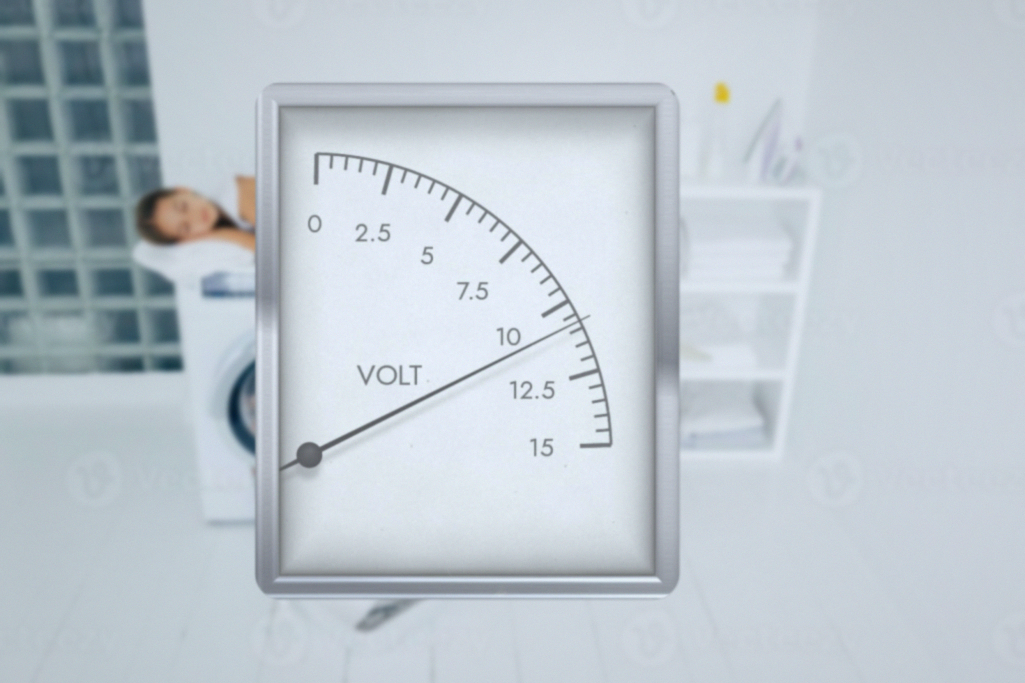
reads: {"value": 10.75, "unit": "V"}
